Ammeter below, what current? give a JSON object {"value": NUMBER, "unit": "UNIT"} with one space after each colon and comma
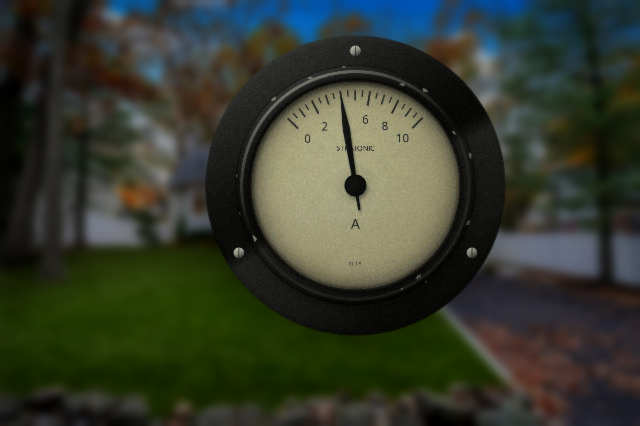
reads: {"value": 4, "unit": "A"}
